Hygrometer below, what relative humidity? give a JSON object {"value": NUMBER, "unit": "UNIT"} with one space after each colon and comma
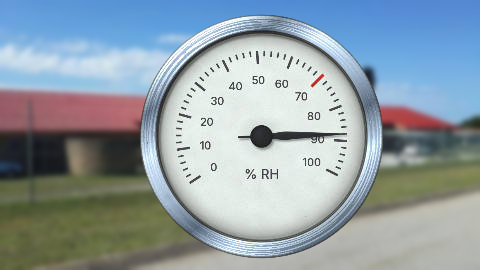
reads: {"value": 88, "unit": "%"}
